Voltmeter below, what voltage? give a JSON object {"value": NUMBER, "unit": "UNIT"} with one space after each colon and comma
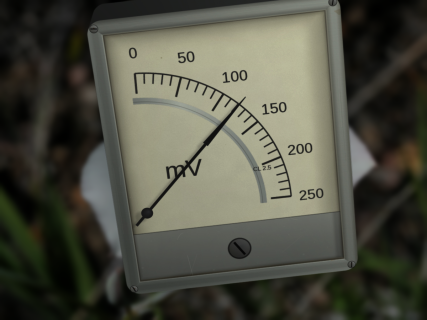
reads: {"value": 120, "unit": "mV"}
